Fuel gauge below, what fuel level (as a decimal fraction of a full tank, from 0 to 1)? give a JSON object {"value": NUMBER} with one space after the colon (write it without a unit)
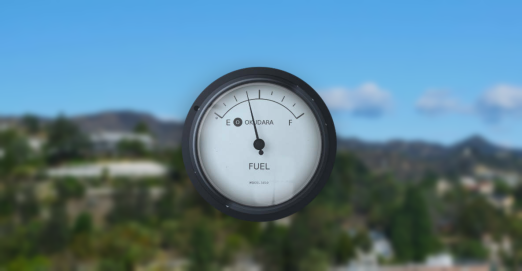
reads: {"value": 0.375}
